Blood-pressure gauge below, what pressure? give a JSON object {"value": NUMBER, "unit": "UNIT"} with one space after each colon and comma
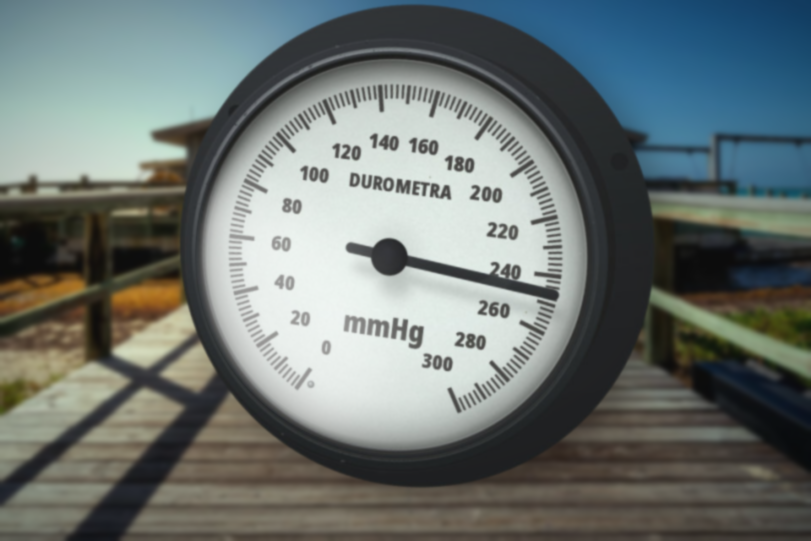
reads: {"value": 246, "unit": "mmHg"}
